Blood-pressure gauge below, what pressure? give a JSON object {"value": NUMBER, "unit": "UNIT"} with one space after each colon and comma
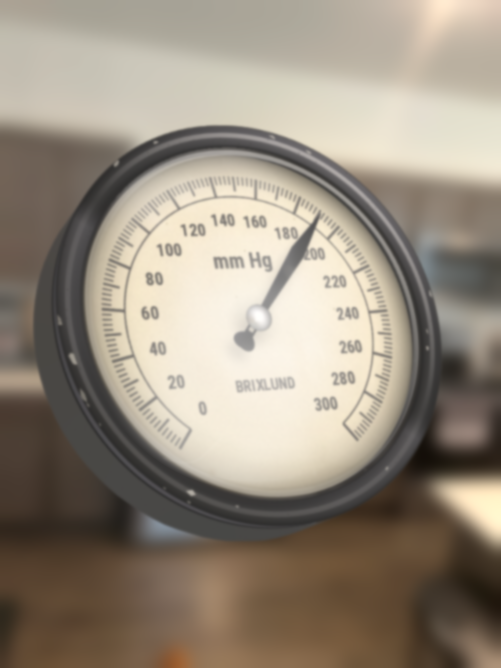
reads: {"value": 190, "unit": "mmHg"}
